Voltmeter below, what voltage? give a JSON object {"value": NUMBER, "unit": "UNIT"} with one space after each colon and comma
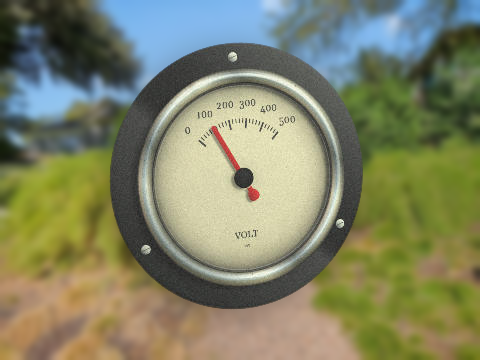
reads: {"value": 100, "unit": "V"}
